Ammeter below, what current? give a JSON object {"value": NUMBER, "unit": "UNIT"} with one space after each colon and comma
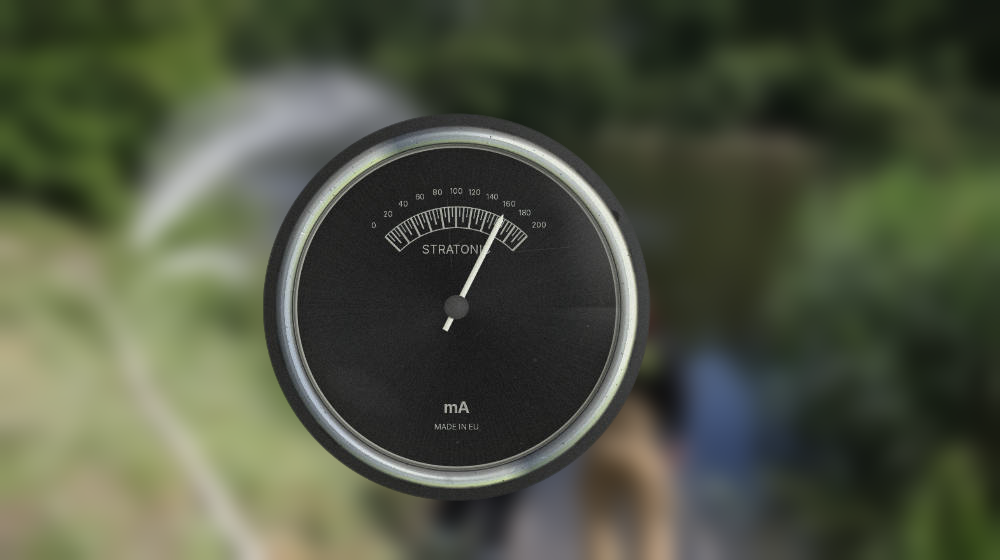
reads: {"value": 160, "unit": "mA"}
